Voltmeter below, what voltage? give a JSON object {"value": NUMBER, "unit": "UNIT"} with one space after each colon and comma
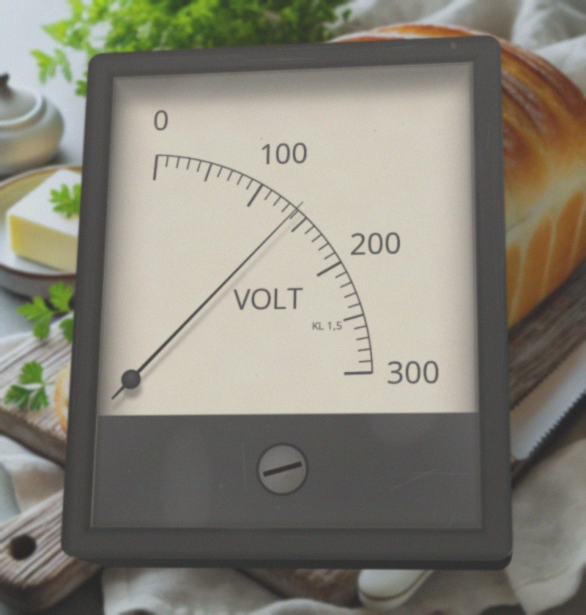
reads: {"value": 140, "unit": "V"}
